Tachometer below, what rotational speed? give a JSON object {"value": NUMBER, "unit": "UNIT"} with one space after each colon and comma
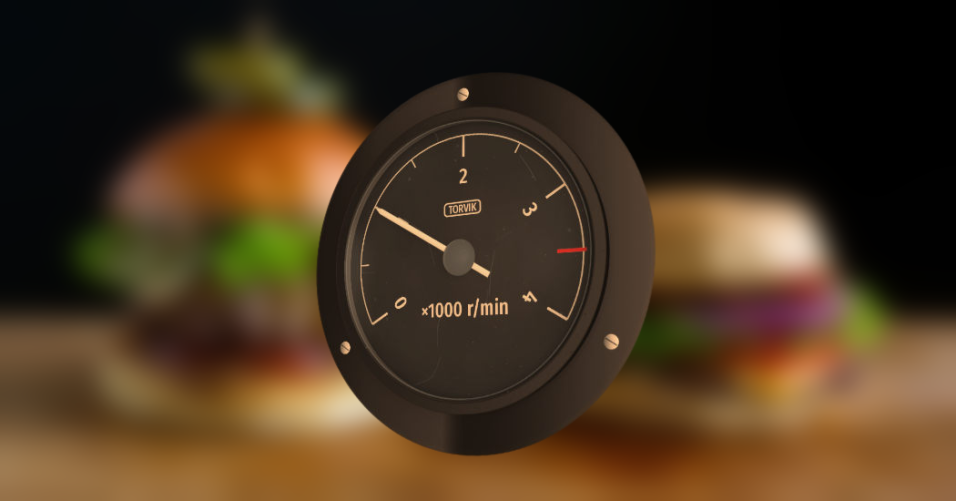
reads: {"value": 1000, "unit": "rpm"}
